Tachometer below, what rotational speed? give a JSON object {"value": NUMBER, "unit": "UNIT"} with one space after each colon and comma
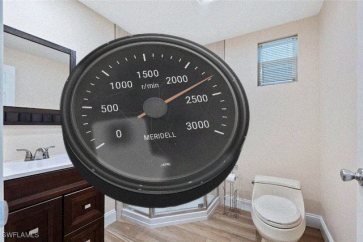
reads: {"value": 2300, "unit": "rpm"}
